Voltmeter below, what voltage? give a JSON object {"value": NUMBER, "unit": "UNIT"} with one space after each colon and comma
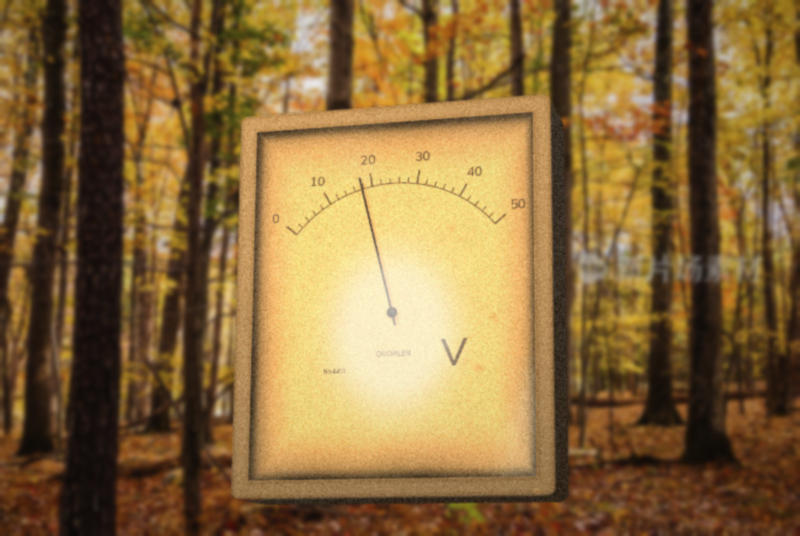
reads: {"value": 18, "unit": "V"}
